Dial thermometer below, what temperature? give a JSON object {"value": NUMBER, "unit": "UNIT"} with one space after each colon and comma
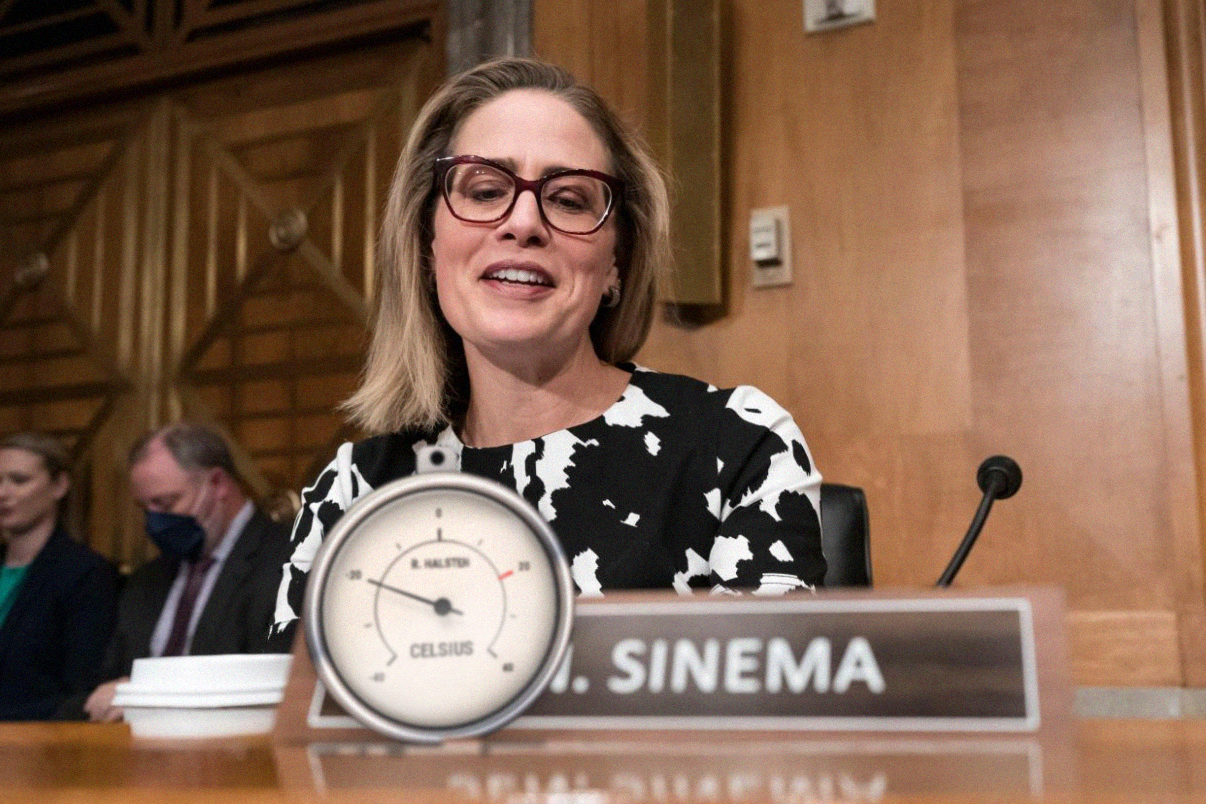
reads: {"value": -20, "unit": "°C"}
